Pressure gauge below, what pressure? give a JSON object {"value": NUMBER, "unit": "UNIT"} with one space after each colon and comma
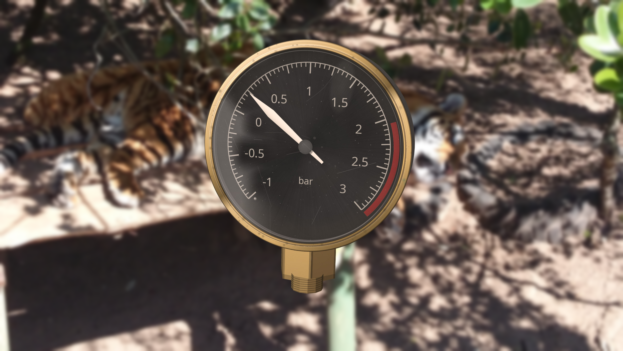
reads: {"value": 0.25, "unit": "bar"}
